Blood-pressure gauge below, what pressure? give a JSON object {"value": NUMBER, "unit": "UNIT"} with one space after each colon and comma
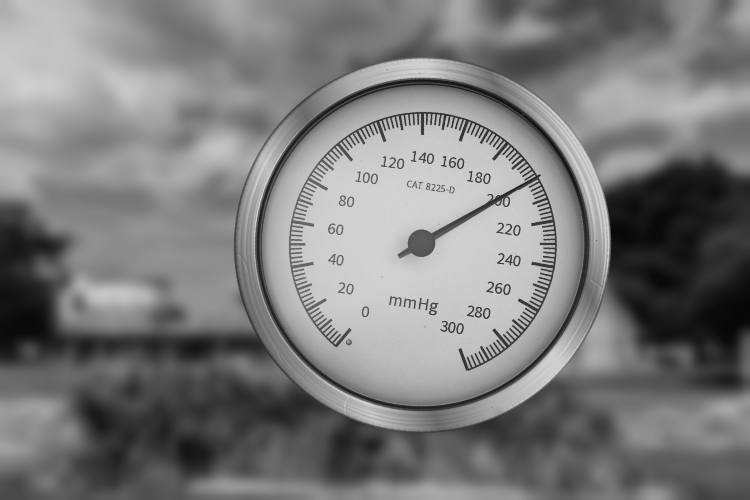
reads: {"value": 200, "unit": "mmHg"}
